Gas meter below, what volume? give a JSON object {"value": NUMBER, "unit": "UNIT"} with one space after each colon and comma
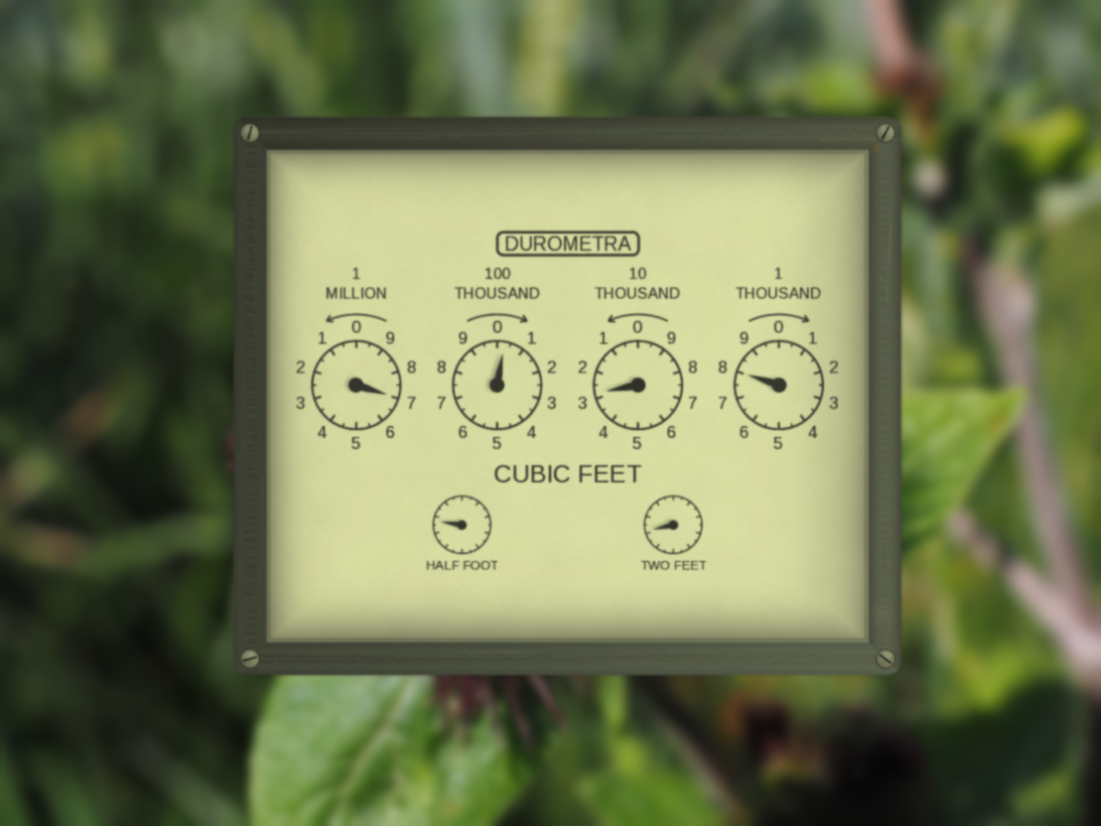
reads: {"value": 702800, "unit": "ft³"}
